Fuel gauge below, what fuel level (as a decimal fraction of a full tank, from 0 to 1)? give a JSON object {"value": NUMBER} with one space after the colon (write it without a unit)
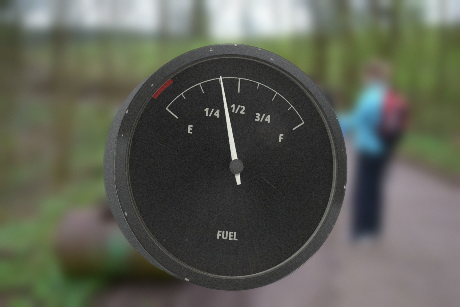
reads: {"value": 0.375}
